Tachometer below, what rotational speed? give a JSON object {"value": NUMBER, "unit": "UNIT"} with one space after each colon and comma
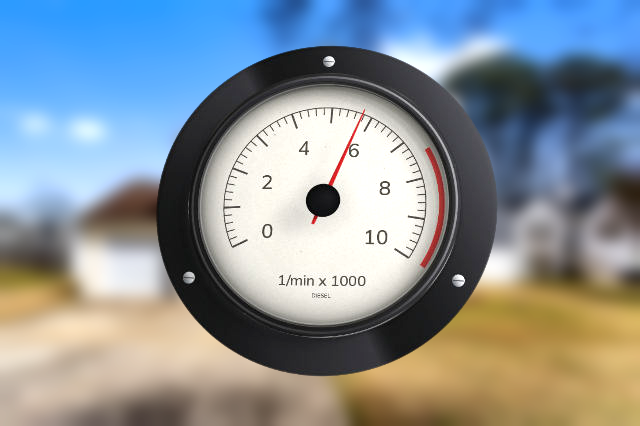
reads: {"value": 5800, "unit": "rpm"}
